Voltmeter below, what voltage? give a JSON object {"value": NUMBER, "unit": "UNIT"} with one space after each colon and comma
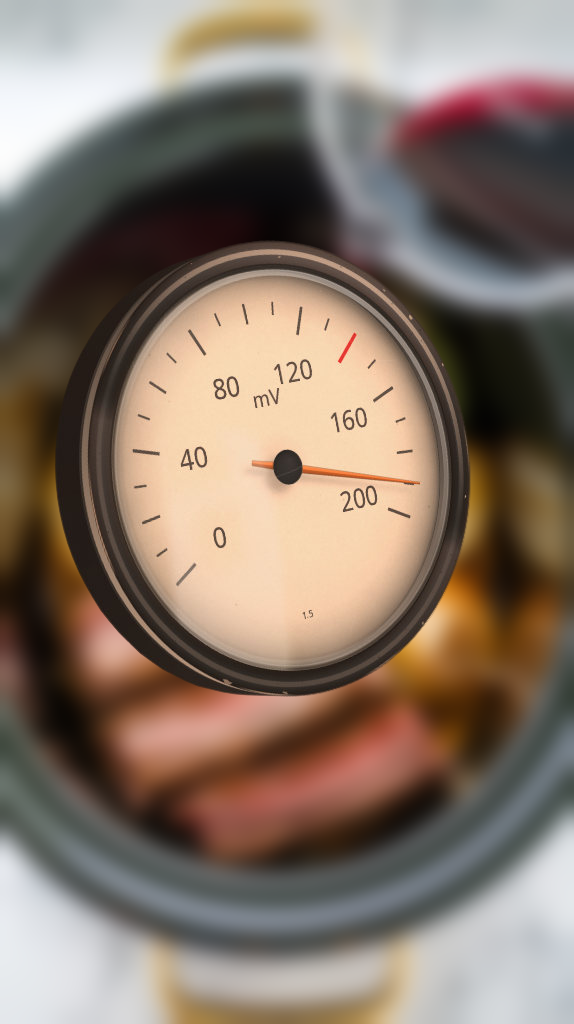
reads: {"value": 190, "unit": "mV"}
